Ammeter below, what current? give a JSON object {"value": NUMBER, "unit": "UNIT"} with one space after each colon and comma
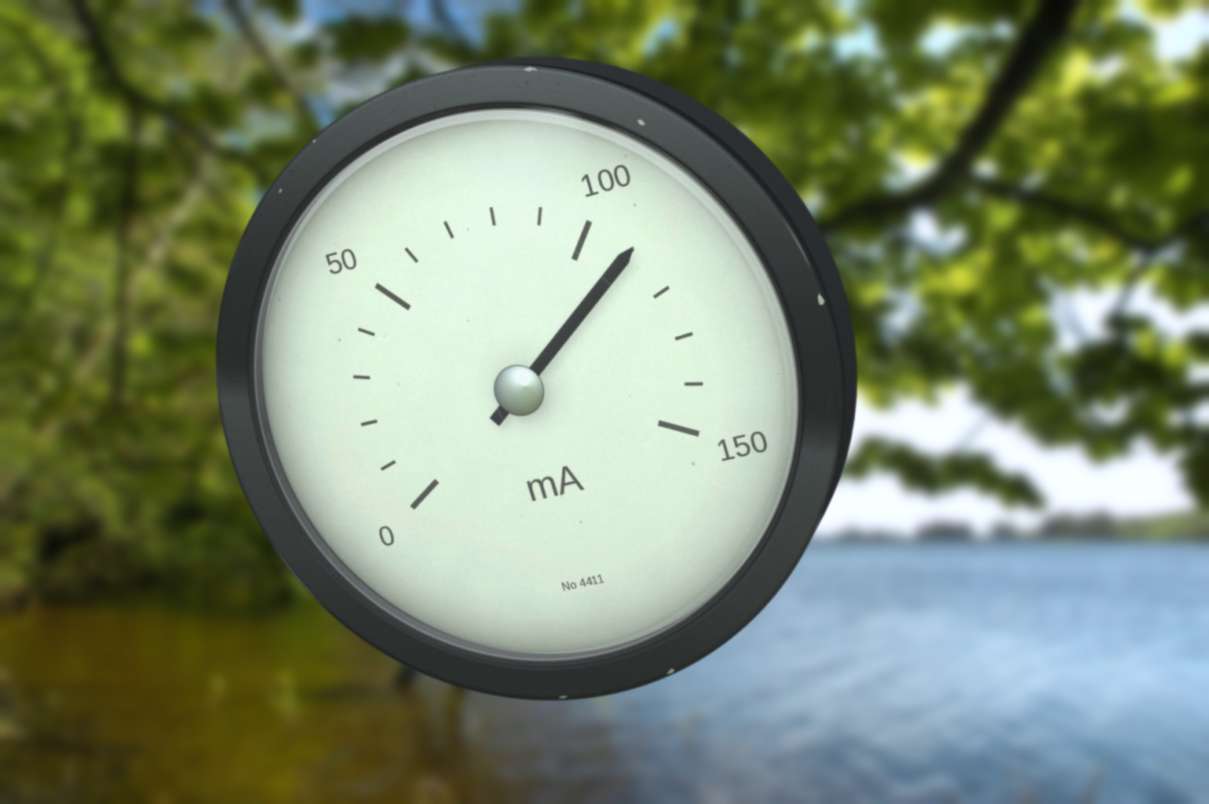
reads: {"value": 110, "unit": "mA"}
